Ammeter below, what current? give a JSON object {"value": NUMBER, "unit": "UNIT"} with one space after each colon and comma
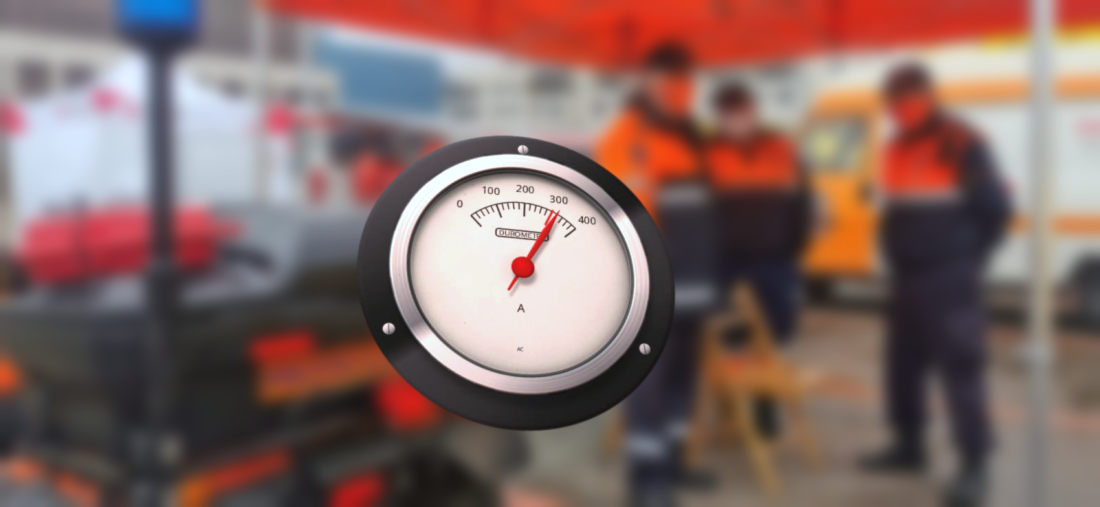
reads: {"value": 320, "unit": "A"}
